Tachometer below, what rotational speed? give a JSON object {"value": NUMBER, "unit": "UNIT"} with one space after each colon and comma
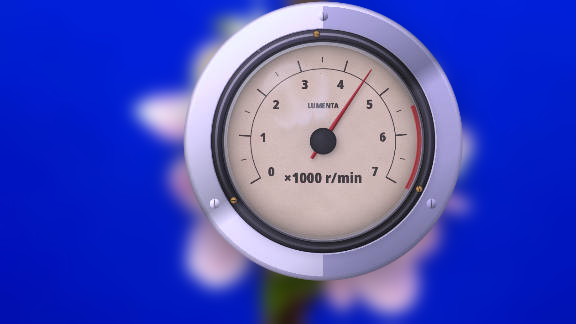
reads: {"value": 4500, "unit": "rpm"}
